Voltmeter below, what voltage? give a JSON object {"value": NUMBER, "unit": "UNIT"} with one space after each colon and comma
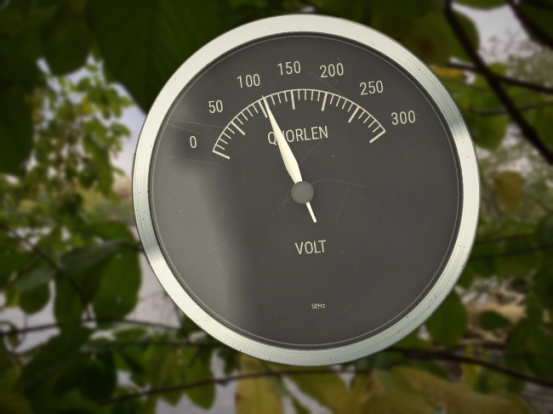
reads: {"value": 110, "unit": "V"}
